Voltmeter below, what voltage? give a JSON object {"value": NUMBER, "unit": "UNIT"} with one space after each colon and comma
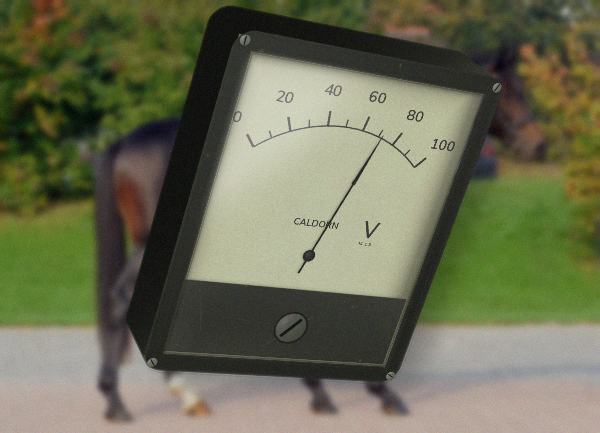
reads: {"value": 70, "unit": "V"}
